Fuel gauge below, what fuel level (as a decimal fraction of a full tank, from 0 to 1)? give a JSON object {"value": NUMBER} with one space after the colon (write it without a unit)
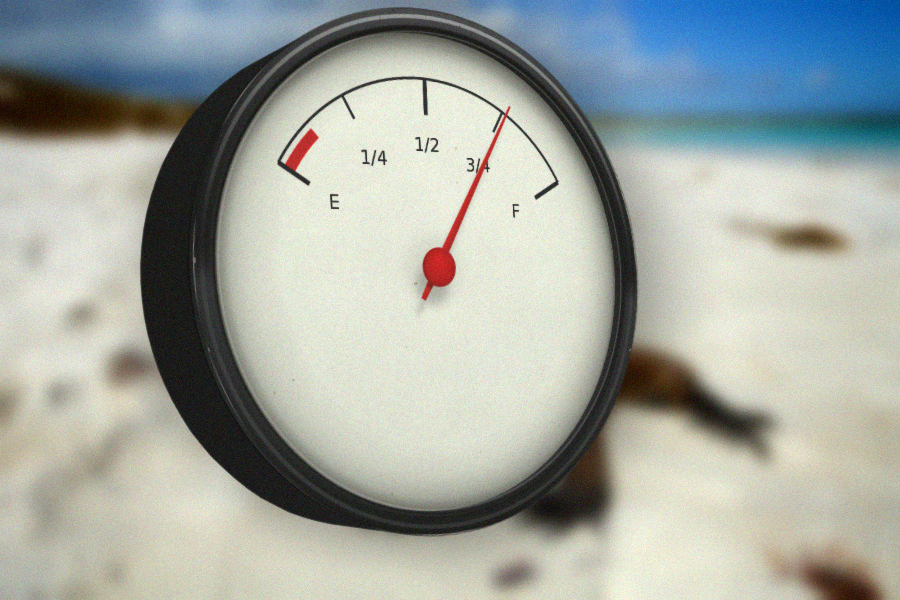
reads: {"value": 0.75}
